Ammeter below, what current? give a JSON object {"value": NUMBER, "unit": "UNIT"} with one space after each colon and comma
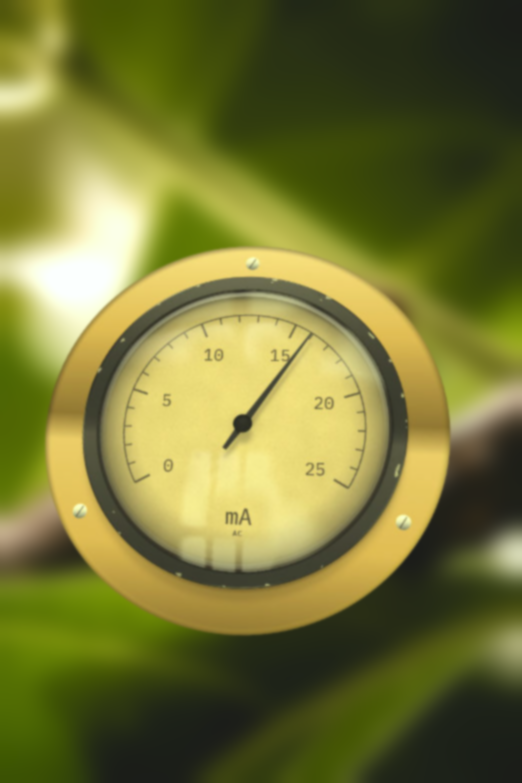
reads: {"value": 16, "unit": "mA"}
